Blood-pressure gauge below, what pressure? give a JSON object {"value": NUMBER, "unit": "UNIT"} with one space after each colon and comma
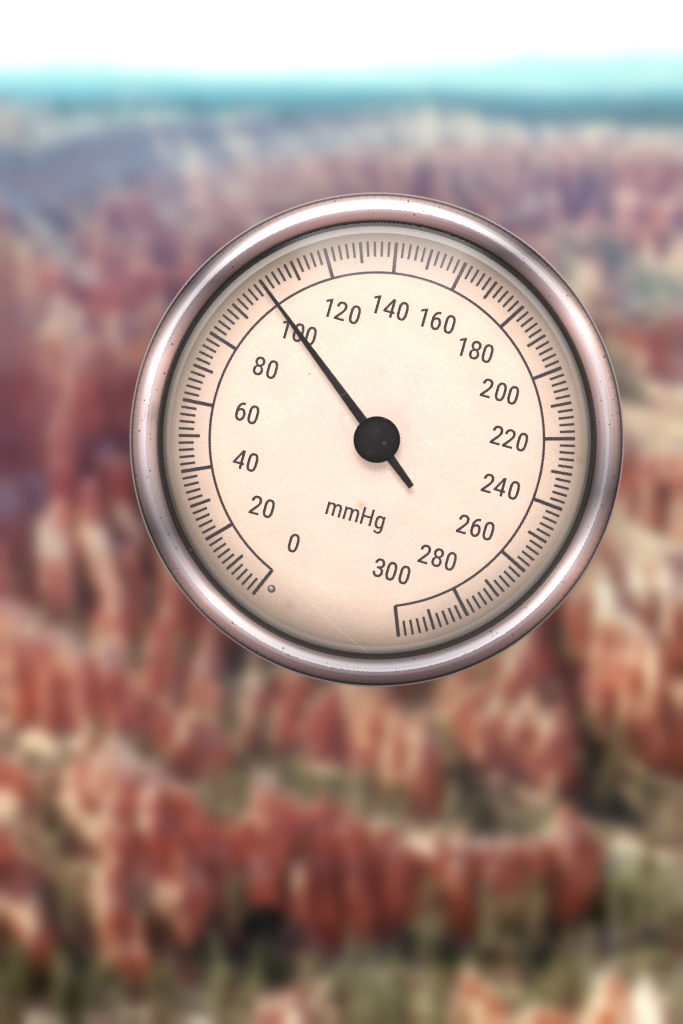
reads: {"value": 100, "unit": "mmHg"}
